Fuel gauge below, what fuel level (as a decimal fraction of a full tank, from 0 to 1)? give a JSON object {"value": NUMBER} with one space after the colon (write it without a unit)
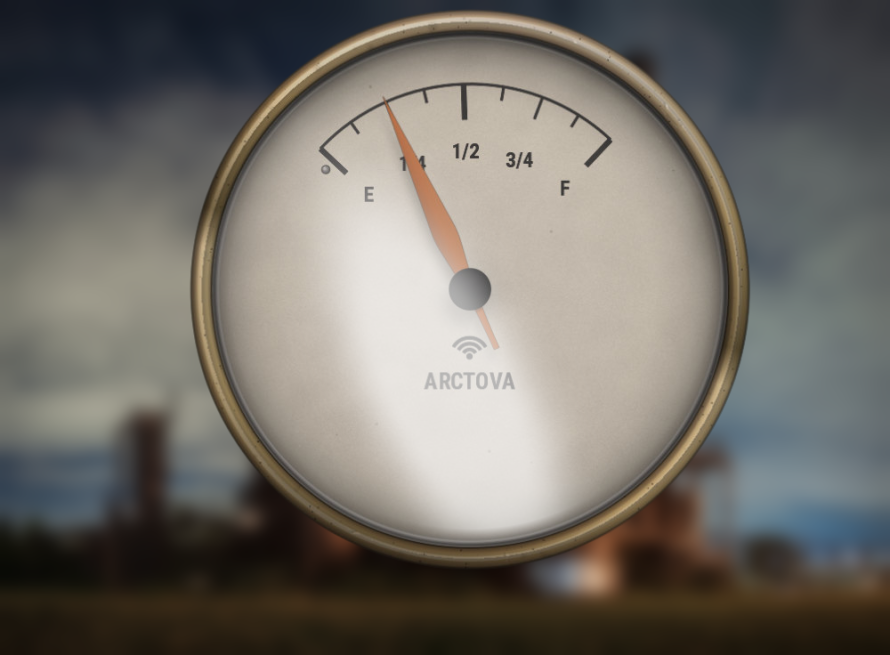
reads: {"value": 0.25}
